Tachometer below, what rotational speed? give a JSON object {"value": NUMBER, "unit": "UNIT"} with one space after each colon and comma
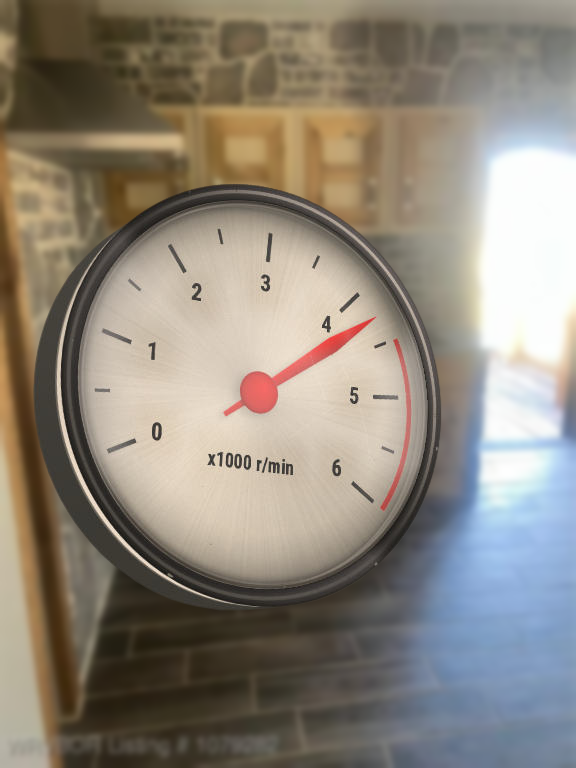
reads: {"value": 4250, "unit": "rpm"}
